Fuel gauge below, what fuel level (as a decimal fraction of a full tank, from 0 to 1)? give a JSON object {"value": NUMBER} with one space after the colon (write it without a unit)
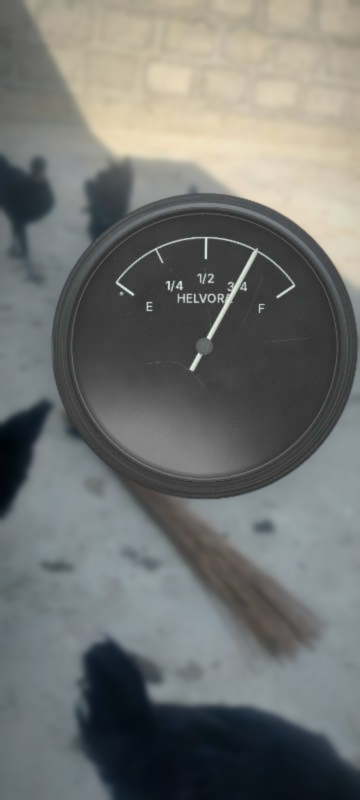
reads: {"value": 0.75}
